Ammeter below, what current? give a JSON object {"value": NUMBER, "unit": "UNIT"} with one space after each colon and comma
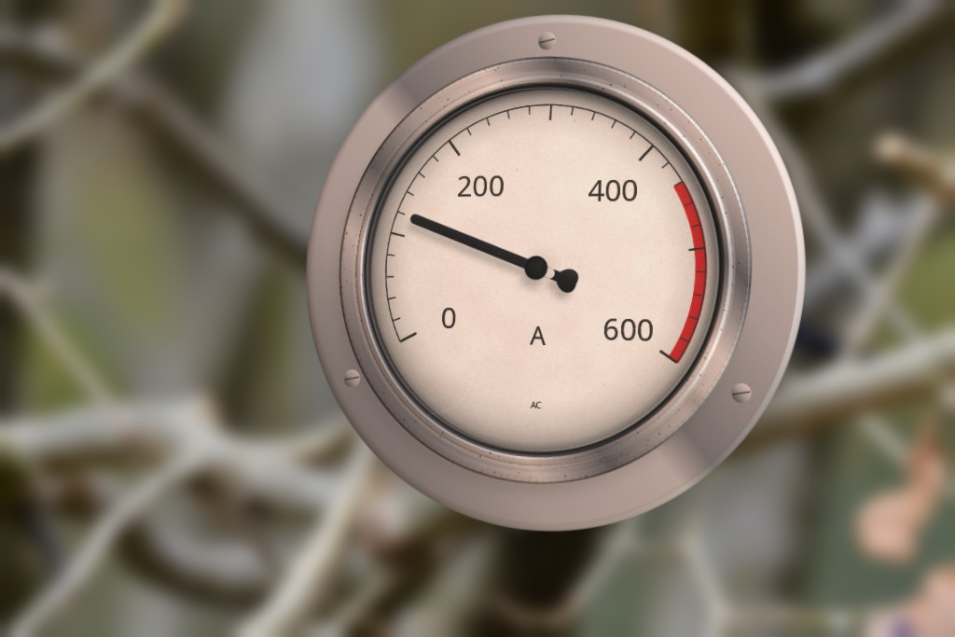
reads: {"value": 120, "unit": "A"}
